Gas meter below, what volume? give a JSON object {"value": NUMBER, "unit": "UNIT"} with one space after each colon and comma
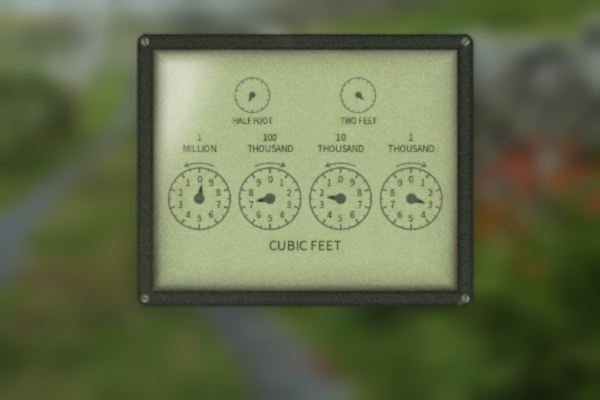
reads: {"value": 972300, "unit": "ft³"}
